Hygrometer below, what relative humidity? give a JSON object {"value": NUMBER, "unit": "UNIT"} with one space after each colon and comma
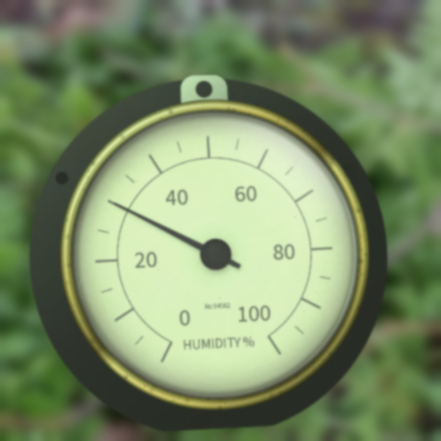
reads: {"value": 30, "unit": "%"}
